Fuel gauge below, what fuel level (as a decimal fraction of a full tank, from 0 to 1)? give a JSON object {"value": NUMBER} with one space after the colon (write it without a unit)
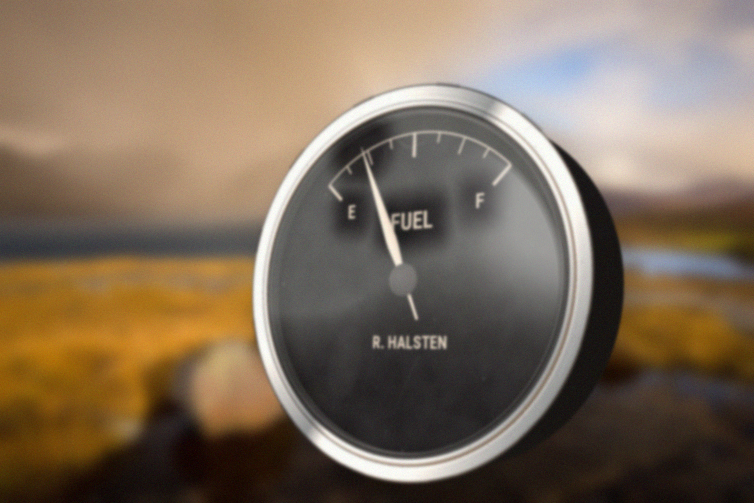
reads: {"value": 0.25}
